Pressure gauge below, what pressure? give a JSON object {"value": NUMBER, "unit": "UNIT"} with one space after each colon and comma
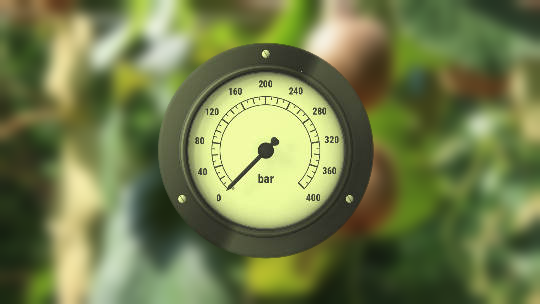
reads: {"value": 0, "unit": "bar"}
